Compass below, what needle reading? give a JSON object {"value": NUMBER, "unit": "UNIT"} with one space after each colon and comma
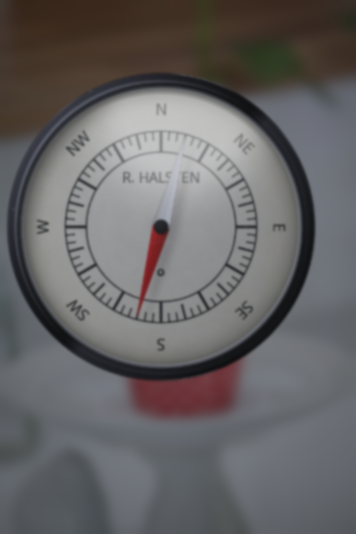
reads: {"value": 195, "unit": "°"}
